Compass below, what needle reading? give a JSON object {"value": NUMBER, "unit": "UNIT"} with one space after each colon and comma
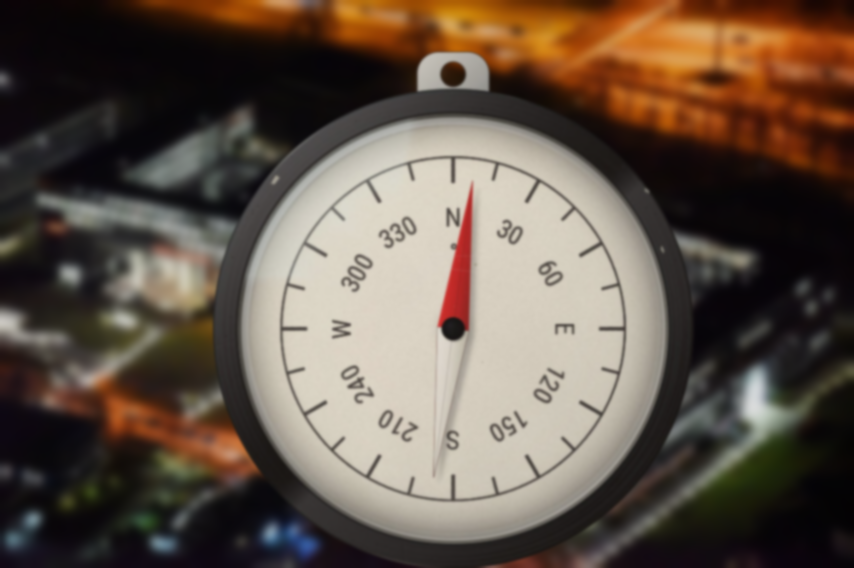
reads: {"value": 7.5, "unit": "°"}
